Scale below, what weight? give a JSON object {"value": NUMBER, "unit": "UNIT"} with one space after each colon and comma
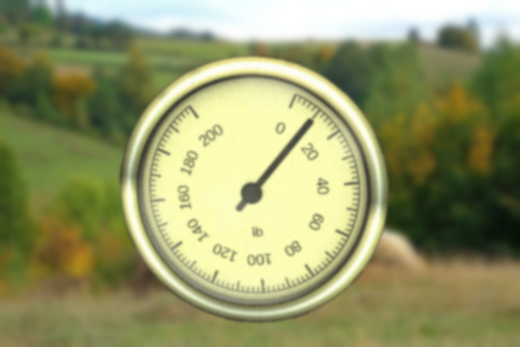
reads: {"value": 10, "unit": "lb"}
